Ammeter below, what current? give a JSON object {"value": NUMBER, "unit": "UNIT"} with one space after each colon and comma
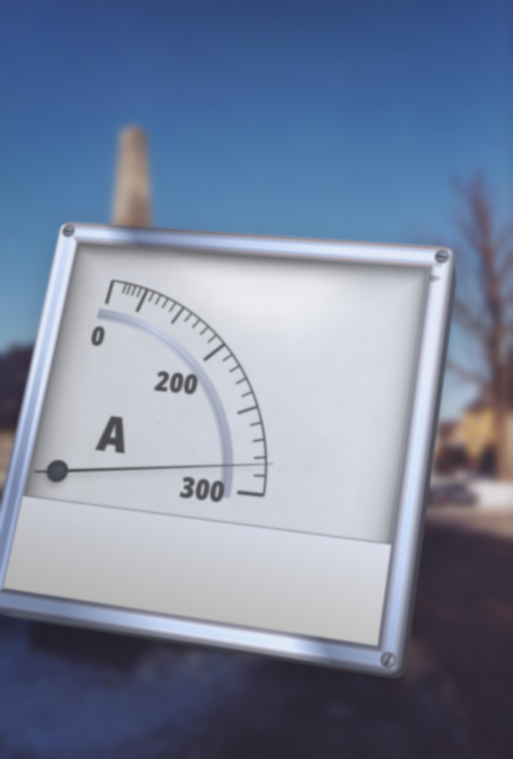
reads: {"value": 285, "unit": "A"}
